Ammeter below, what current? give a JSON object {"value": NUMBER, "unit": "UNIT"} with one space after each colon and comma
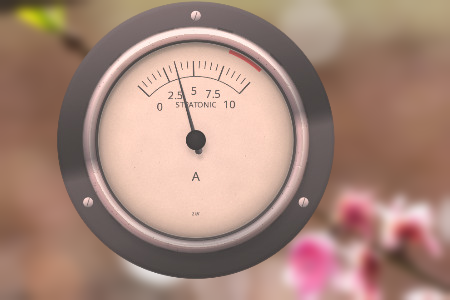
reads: {"value": 3.5, "unit": "A"}
